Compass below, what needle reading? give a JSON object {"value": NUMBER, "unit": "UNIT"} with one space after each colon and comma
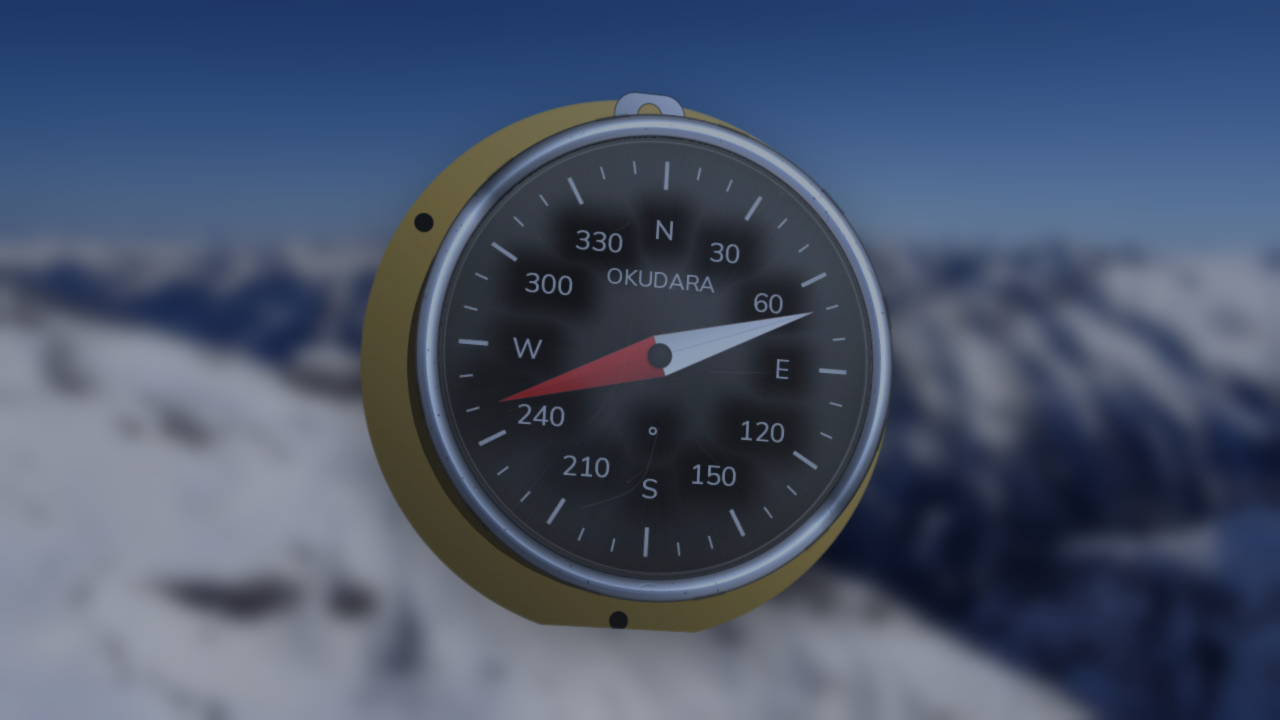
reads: {"value": 250, "unit": "°"}
